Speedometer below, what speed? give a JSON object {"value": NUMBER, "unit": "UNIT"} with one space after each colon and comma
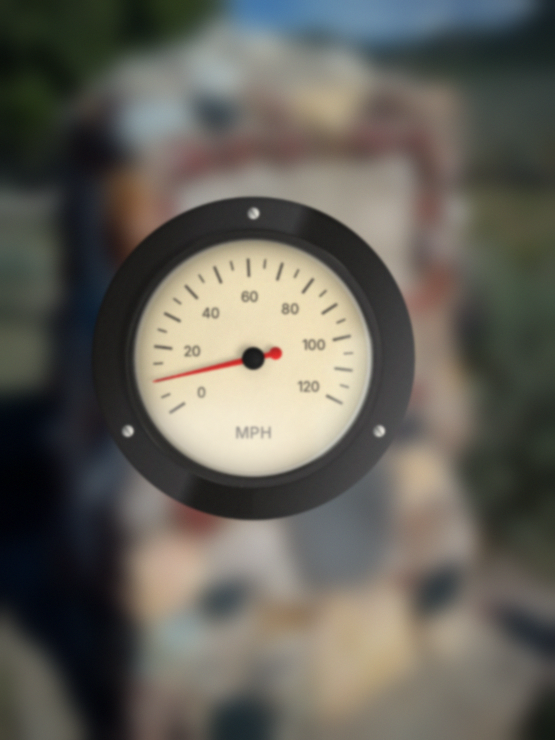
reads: {"value": 10, "unit": "mph"}
